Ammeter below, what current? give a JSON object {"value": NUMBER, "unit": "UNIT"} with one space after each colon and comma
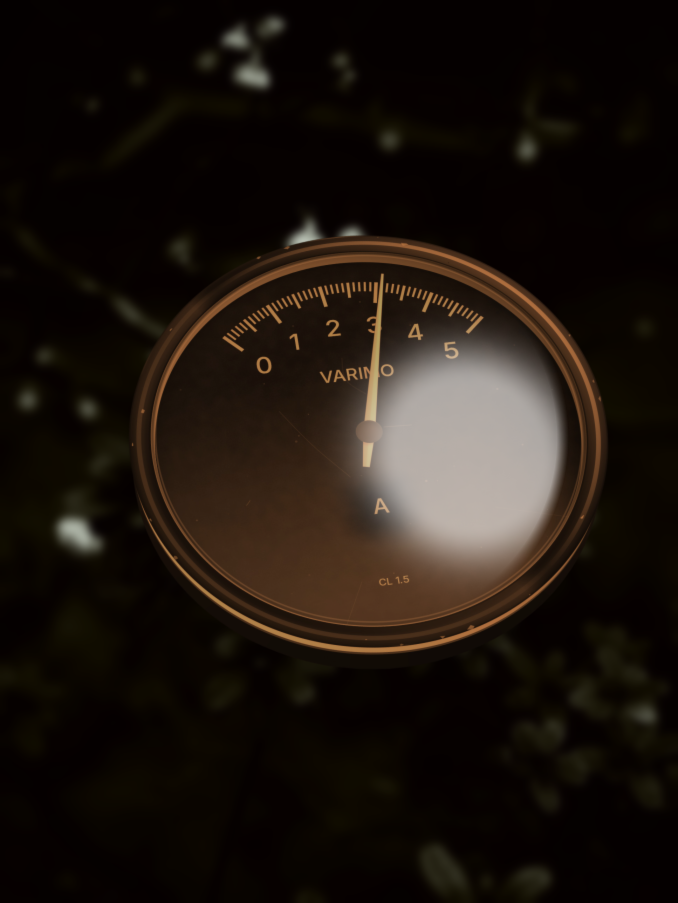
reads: {"value": 3.1, "unit": "A"}
